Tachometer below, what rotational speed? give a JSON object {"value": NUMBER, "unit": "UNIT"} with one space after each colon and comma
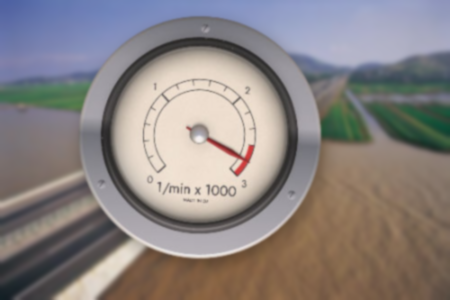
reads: {"value": 2800, "unit": "rpm"}
